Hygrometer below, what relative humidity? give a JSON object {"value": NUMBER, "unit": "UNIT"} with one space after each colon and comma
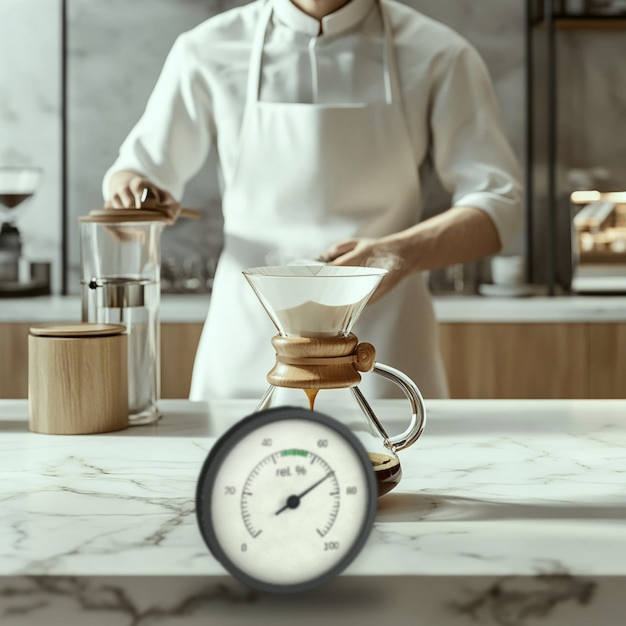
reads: {"value": 70, "unit": "%"}
